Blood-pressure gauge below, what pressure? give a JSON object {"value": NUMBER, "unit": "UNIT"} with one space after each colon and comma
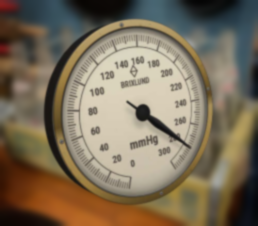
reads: {"value": 280, "unit": "mmHg"}
